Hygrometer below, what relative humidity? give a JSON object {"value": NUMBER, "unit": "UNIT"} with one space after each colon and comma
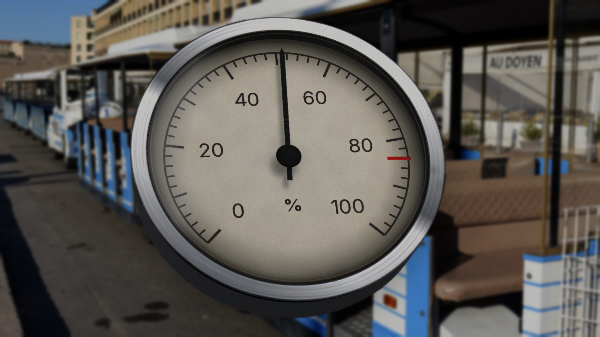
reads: {"value": 51, "unit": "%"}
